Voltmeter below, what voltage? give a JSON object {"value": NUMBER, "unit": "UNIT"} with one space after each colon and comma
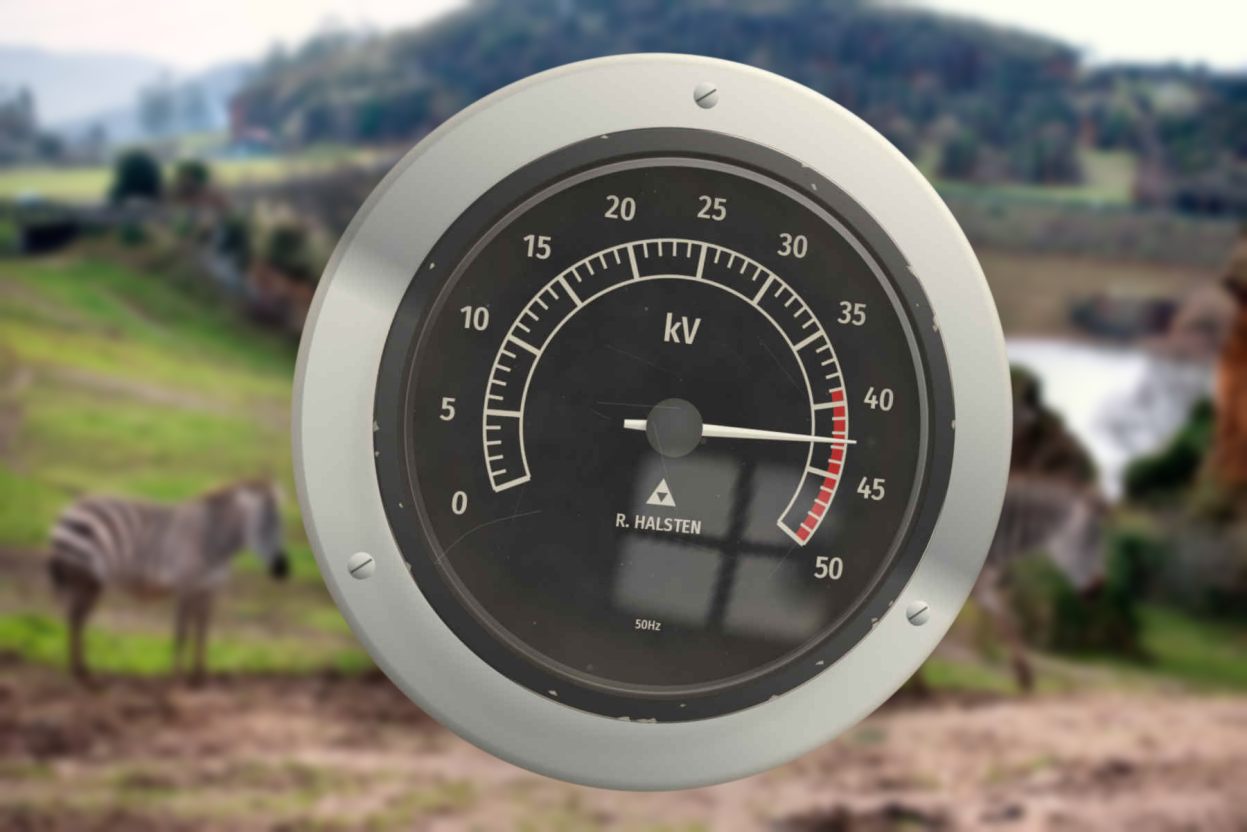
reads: {"value": 42.5, "unit": "kV"}
